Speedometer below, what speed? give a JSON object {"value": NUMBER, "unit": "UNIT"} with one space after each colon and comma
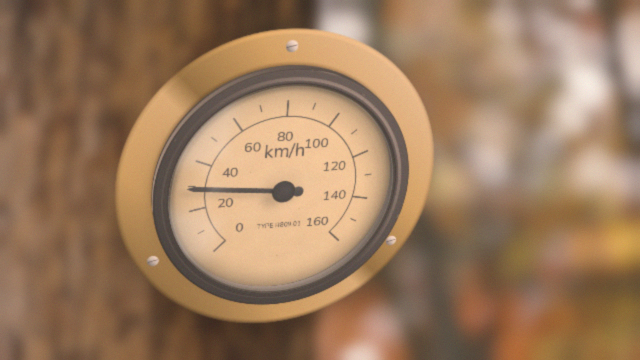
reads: {"value": 30, "unit": "km/h"}
